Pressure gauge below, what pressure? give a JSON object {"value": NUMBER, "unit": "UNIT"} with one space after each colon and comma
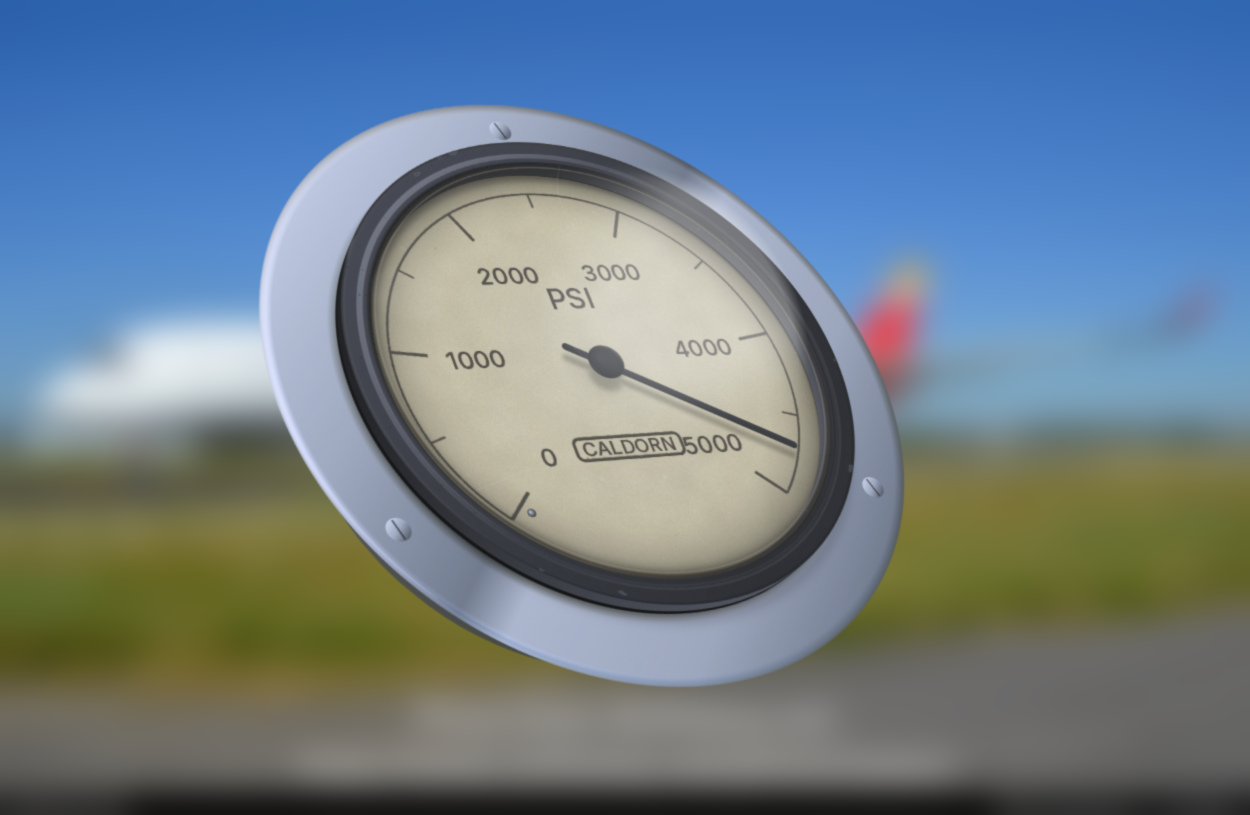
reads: {"value": 4750, "unit": "psi"}
